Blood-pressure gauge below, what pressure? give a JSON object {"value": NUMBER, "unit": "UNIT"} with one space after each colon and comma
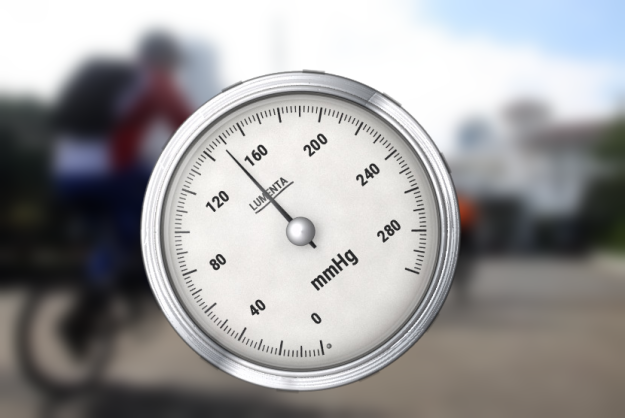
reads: {"value": 148, "unit": "mmHg"}
